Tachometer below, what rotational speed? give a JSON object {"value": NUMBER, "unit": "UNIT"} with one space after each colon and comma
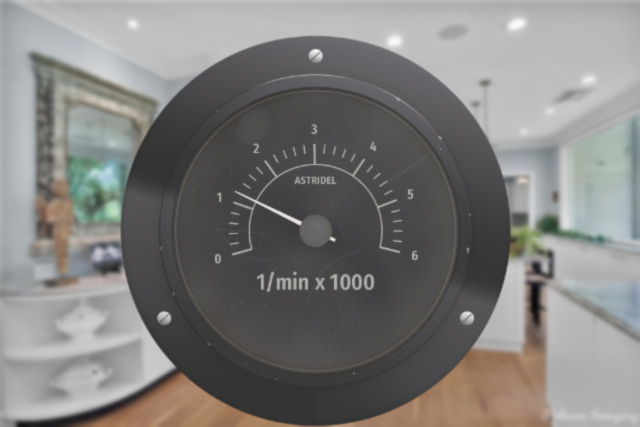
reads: {"value": 1200, "unit": "rpm"}
